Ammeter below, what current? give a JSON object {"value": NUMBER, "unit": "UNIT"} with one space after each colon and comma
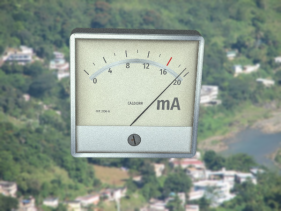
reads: {"value": 19, "unit": "mA"}
